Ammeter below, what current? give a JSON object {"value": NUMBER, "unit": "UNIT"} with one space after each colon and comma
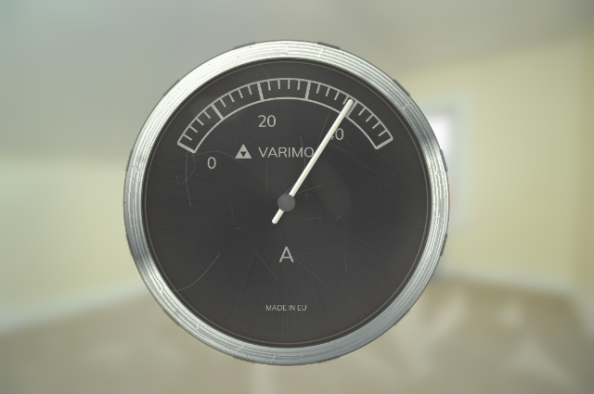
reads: {"value": 39, "unit": "A"}
